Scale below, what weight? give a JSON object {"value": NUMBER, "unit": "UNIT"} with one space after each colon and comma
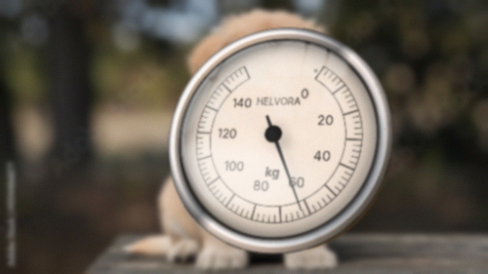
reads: {"value": 62, "unit": "kg"}
